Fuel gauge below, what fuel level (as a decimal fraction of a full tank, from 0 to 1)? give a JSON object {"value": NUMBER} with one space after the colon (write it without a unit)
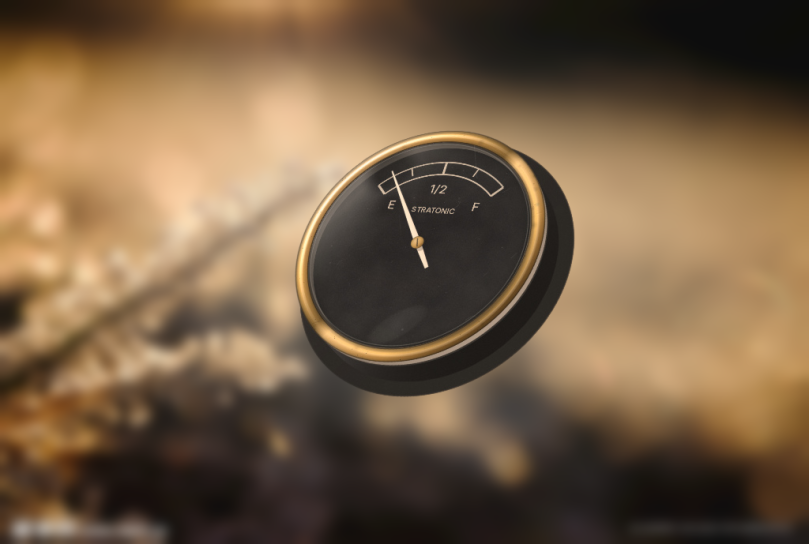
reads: {"value": 0.125}
